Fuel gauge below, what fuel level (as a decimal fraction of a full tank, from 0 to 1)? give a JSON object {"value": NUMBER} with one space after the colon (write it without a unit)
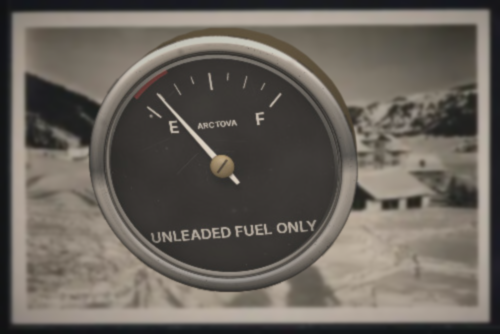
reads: {"value": 0.125}
